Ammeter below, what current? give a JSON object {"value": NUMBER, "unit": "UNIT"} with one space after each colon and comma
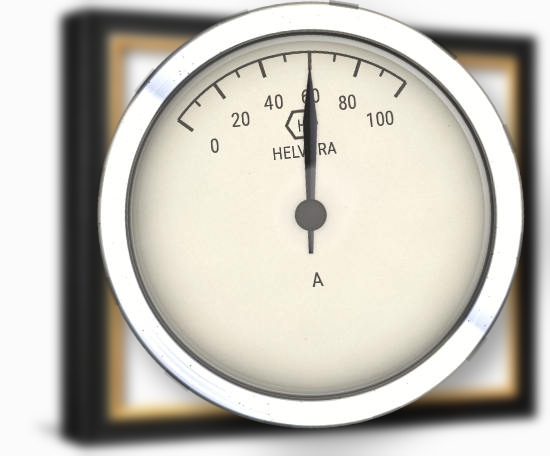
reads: {"value": 60, "unit": "A"}
